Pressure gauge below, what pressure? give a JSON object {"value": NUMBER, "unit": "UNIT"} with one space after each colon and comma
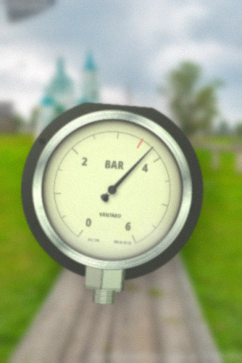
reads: {"value": 3.75, "unit": "bar"}
